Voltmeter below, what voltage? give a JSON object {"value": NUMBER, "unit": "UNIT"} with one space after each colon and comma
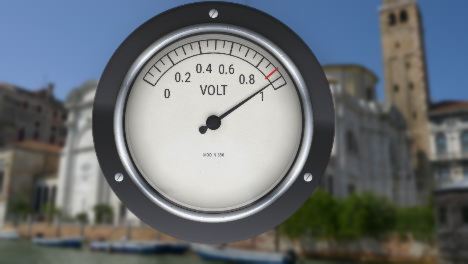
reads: {"value": 0.95, "unit": "V"}
